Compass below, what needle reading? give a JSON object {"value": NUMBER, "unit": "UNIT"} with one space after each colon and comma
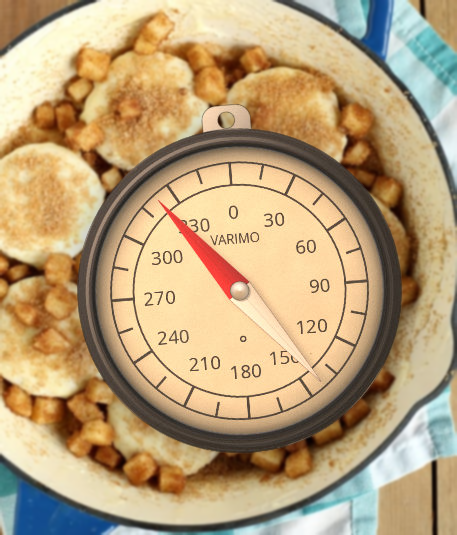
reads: {"value": 322.5, "unit": "°"}
